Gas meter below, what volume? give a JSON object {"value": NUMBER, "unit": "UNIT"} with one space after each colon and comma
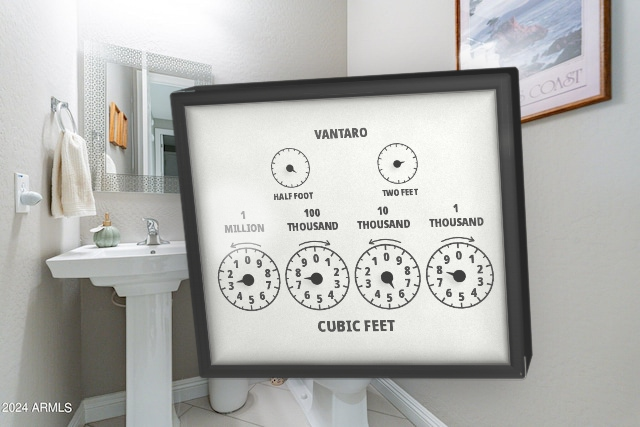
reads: {"value": 275800, "unit": "ft³"}
